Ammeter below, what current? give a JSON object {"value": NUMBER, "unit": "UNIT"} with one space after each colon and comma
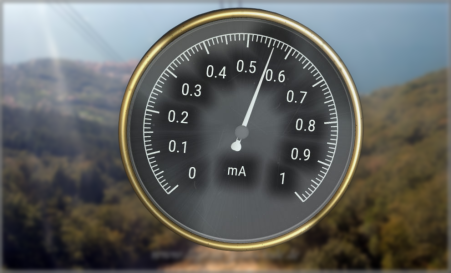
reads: {"value": 0.56, "unit": "mA"}
